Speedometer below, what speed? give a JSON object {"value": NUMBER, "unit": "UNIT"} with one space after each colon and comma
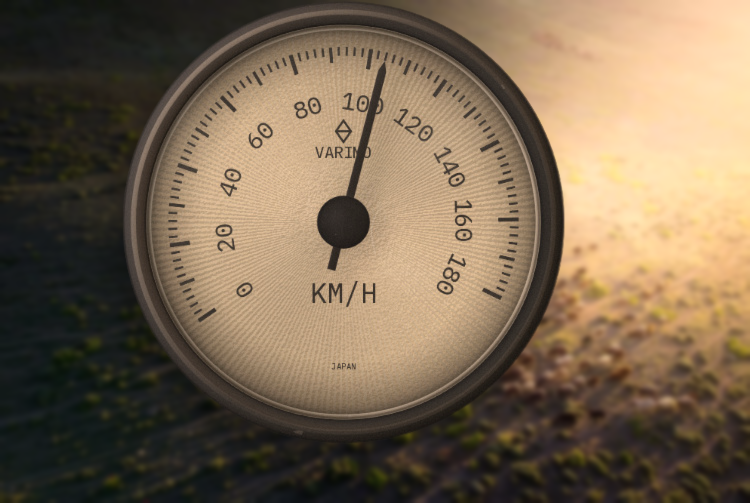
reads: {"value": 104, "unit": "km/h"}
